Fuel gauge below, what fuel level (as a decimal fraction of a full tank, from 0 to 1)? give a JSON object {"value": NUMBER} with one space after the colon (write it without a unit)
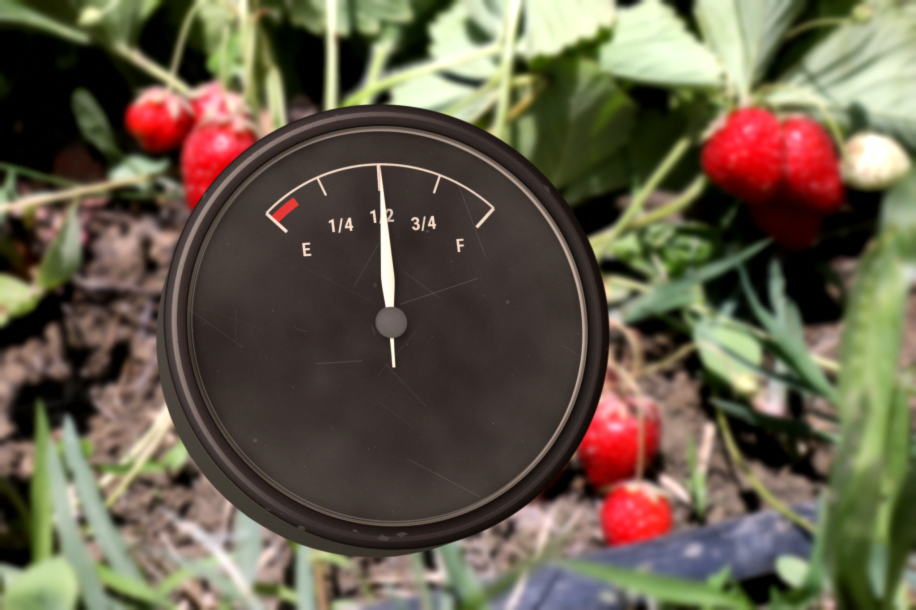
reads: {"value": 0.5}
